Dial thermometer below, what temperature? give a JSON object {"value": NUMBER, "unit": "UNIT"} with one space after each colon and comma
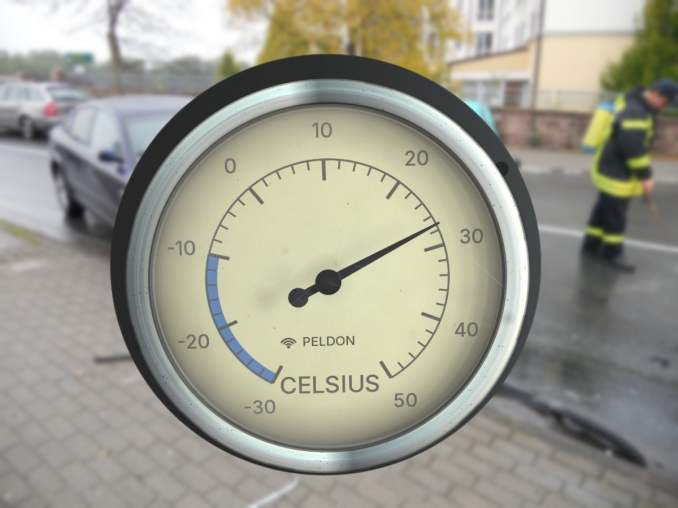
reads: {"value": 27, "unit": "°C"}
